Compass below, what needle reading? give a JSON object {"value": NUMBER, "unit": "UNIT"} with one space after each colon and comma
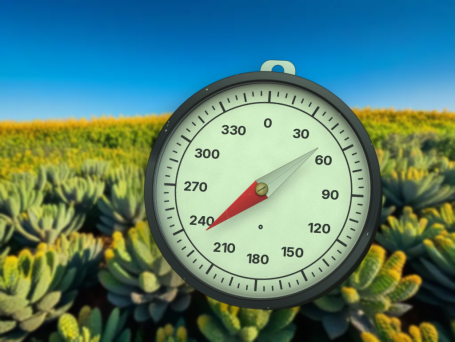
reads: {"value": 230, "unit": "°"}
